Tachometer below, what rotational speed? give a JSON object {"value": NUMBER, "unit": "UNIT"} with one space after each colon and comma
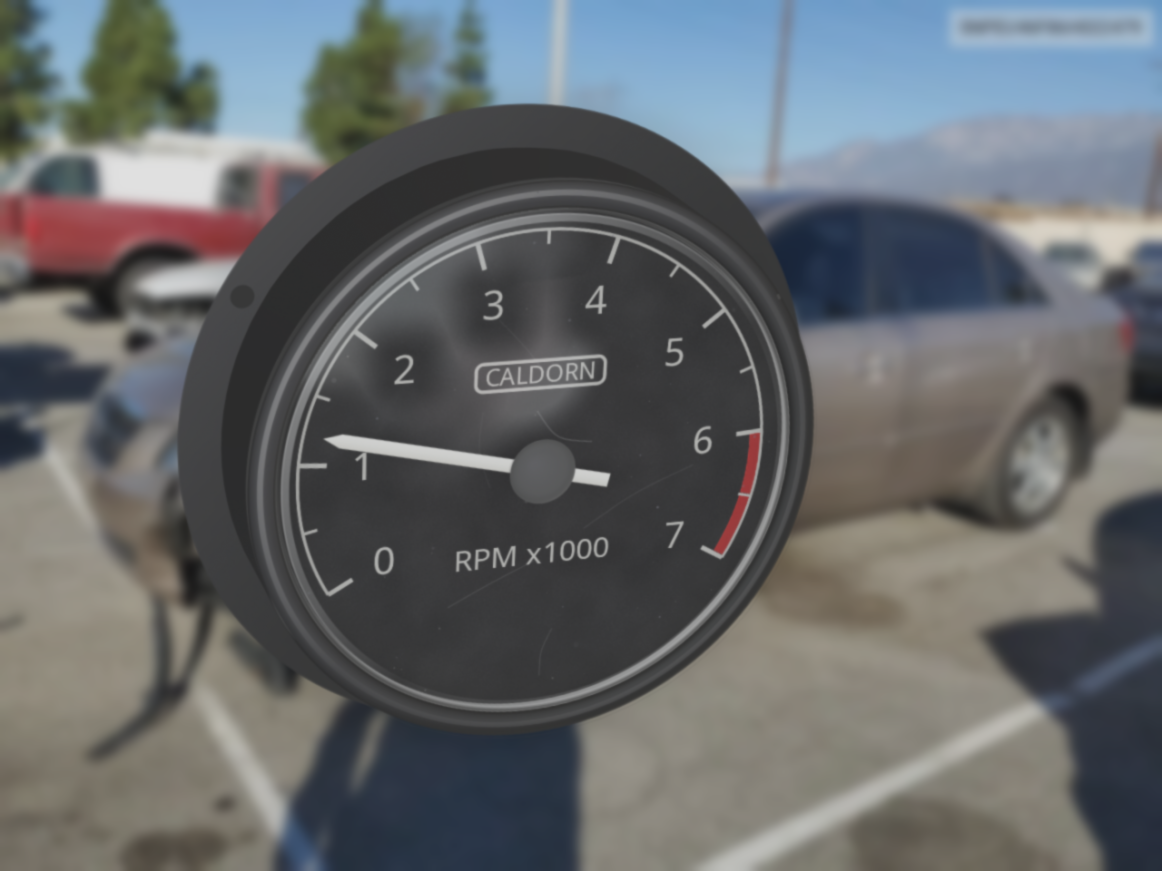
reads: {"value": 1250, "unit": "rpm"}
